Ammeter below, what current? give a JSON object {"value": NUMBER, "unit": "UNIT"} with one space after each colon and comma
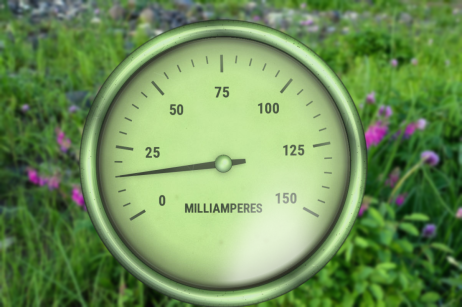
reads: {"value": 15, "unit": "mA"}
